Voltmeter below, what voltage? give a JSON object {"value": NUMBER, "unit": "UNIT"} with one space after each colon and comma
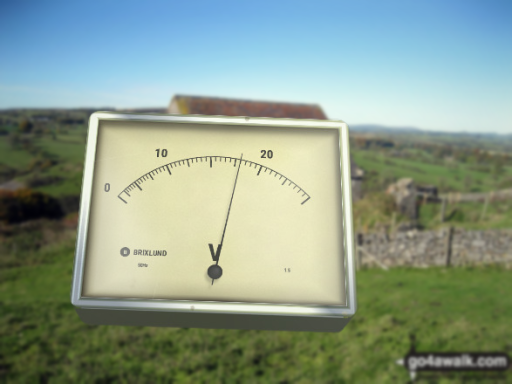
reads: {"value": 18, "unit": "V"}
